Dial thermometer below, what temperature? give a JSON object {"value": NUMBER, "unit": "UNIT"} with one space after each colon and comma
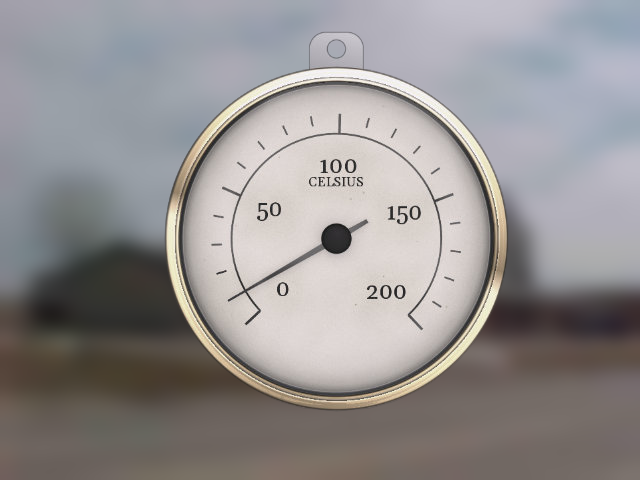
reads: {"value": 10, "unit": "°C"}
